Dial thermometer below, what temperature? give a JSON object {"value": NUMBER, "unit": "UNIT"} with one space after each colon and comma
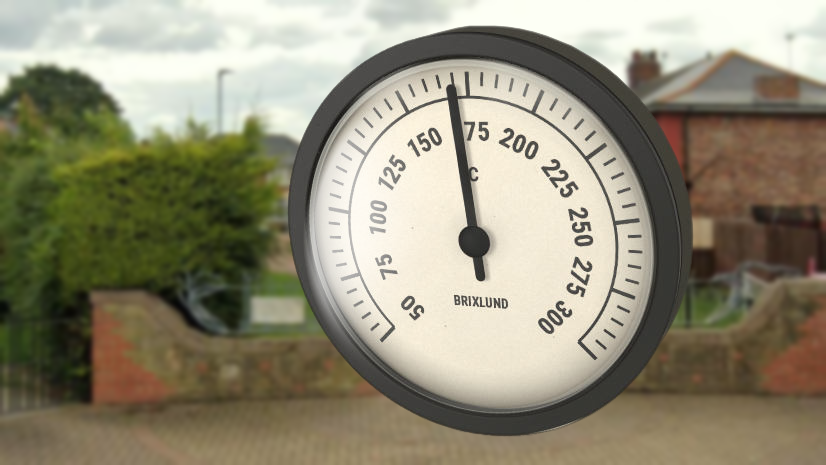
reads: {"value": 170, "unit": "°C"}
